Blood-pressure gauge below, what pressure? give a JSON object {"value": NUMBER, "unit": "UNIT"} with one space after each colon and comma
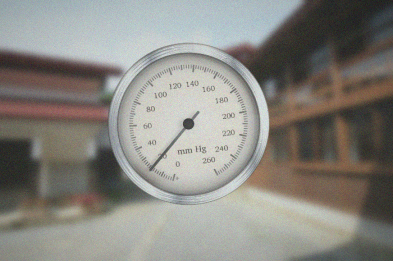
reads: {"value": 20, "unit": "mmHg"}
